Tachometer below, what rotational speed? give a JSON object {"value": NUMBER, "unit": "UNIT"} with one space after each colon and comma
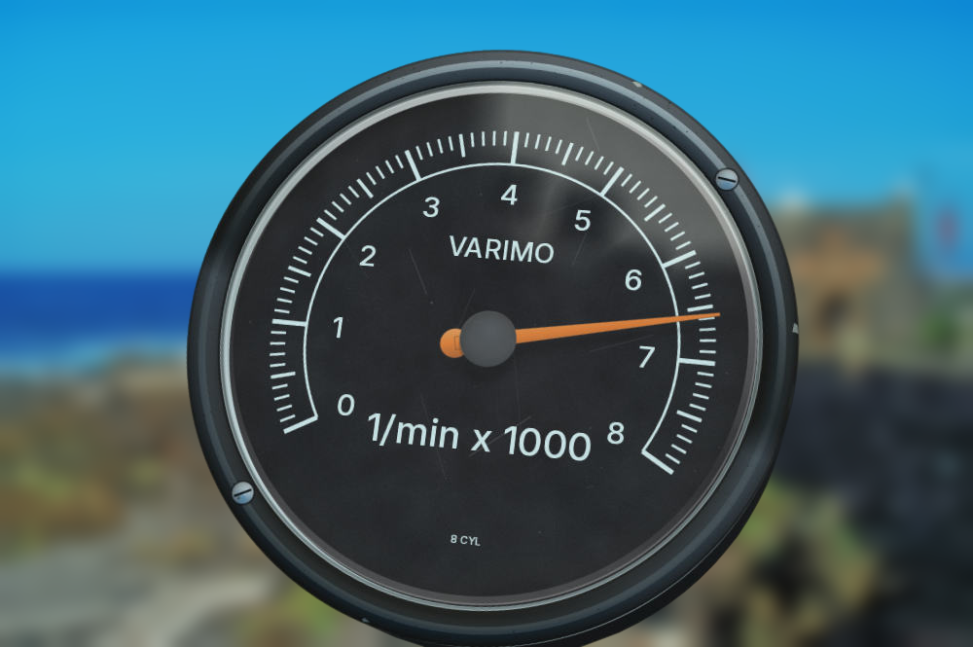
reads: {"value": 6600, "unit": "rpm"}
